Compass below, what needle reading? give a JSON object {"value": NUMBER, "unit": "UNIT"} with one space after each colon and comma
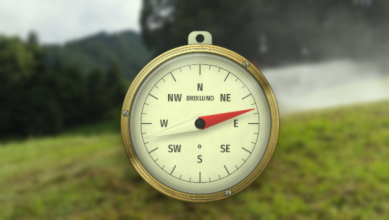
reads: {"value": 75, "unit": "°"}
